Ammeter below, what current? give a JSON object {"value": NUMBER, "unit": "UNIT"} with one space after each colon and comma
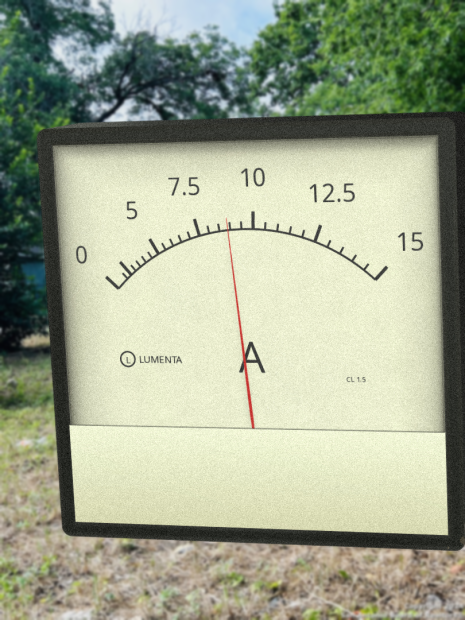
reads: {"value": 9, "unit": "A"}
